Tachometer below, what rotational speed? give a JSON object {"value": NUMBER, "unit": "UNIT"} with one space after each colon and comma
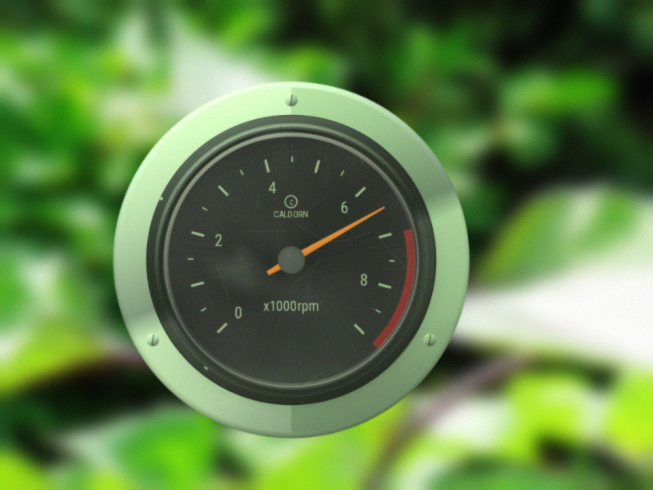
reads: {"value": 6500, "unit": "rpm"}
